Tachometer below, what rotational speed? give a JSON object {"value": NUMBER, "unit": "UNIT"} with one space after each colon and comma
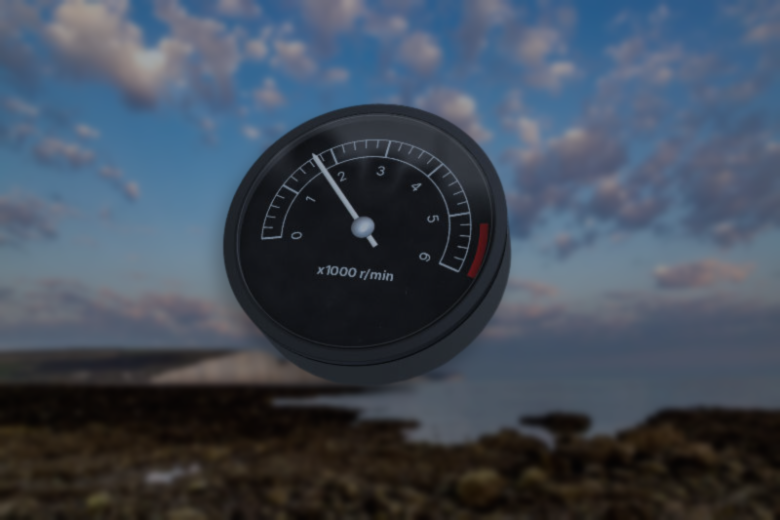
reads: {"value": 1700, "unit": "rpm"}
